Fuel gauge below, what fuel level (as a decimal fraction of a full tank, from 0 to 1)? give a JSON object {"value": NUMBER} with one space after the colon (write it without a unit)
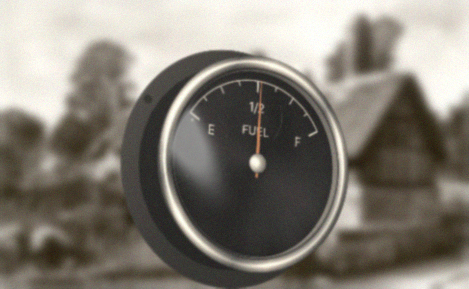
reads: {"value": 0.5}
